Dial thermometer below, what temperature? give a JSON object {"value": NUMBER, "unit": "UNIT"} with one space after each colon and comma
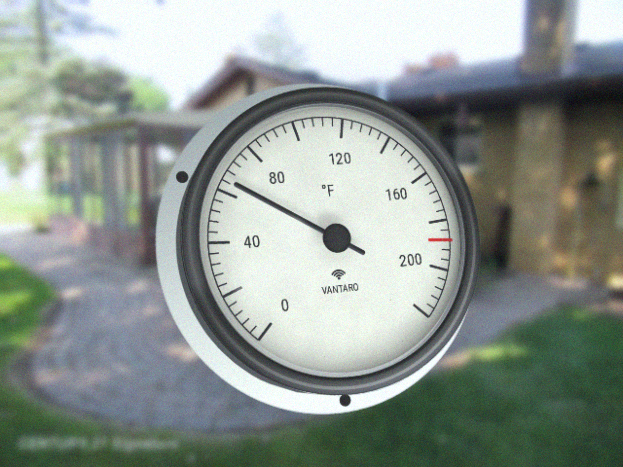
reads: {"value": 64, "unit": "°F"}
